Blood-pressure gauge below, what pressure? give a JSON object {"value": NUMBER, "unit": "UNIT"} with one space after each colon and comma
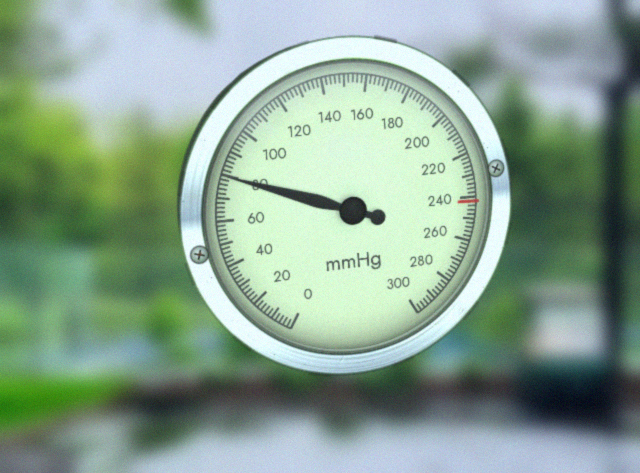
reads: {"value": 80, "unit": "mmHg"}
